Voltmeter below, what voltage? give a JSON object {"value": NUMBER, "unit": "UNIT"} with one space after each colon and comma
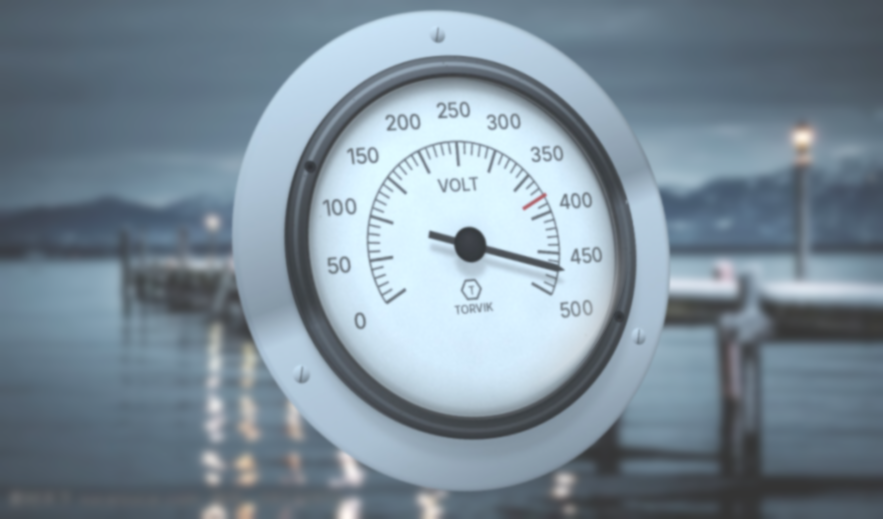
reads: {"value": 470, "unit": "V"}
